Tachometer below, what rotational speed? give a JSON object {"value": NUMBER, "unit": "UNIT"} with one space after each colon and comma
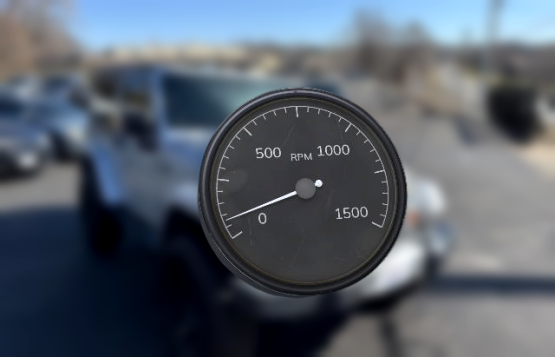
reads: {"value": 75, "unit": "rpm"}
